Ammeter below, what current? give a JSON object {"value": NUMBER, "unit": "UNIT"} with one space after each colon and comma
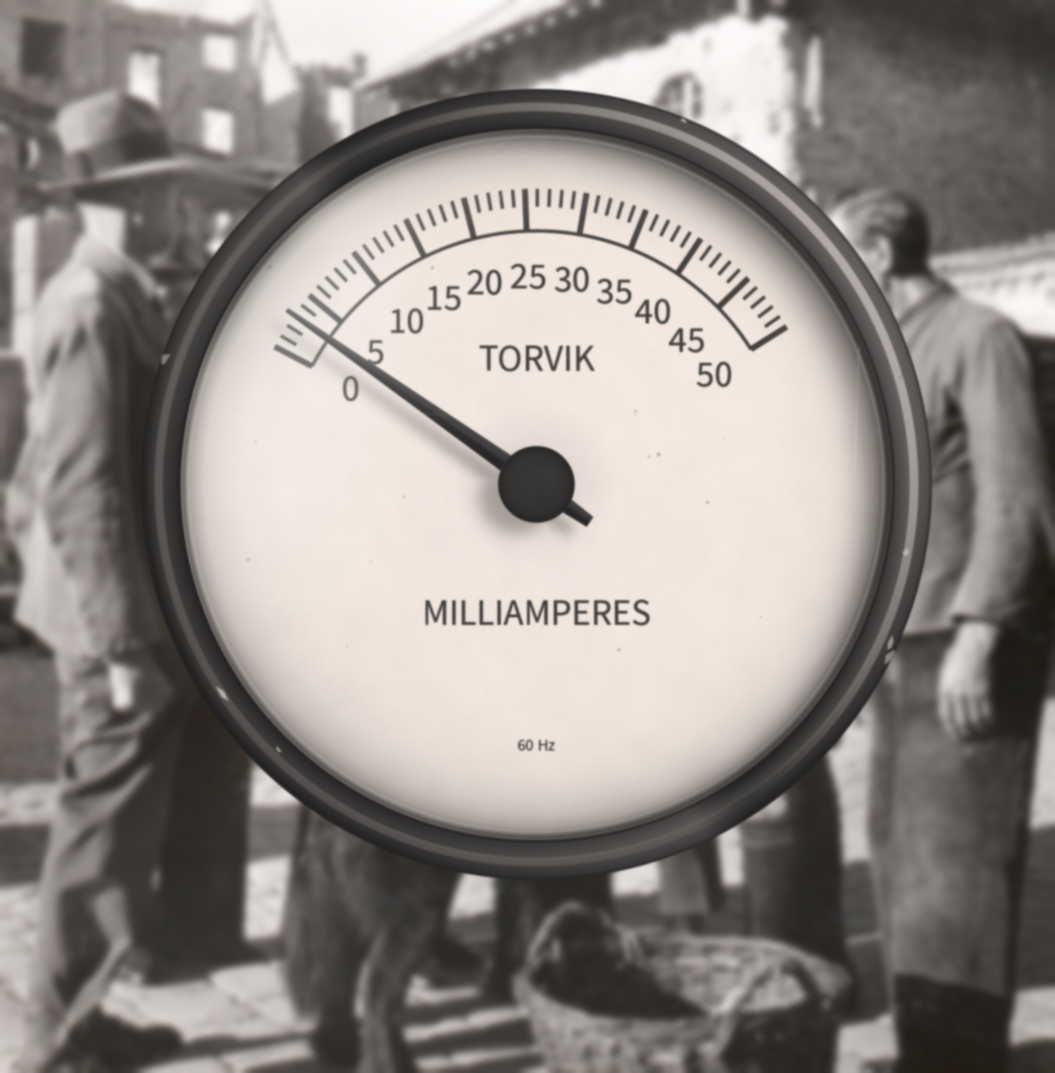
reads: {"value": 3, "unit": "mA"}
